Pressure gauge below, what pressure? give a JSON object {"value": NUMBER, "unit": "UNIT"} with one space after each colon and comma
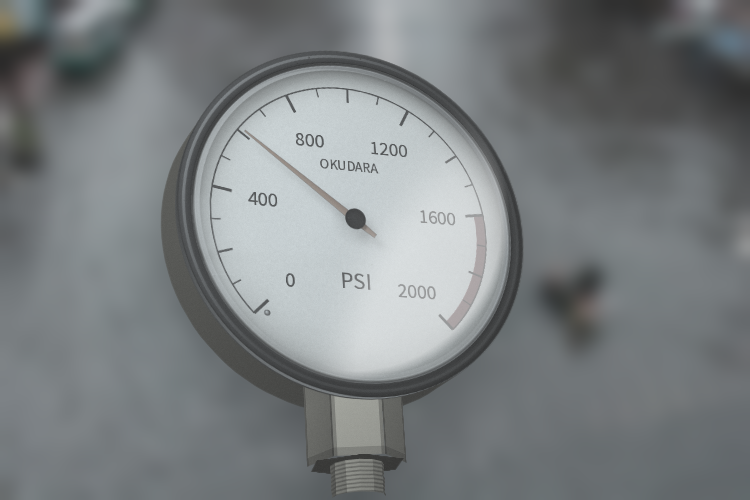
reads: {"value": 600, "unit": "psi"}
